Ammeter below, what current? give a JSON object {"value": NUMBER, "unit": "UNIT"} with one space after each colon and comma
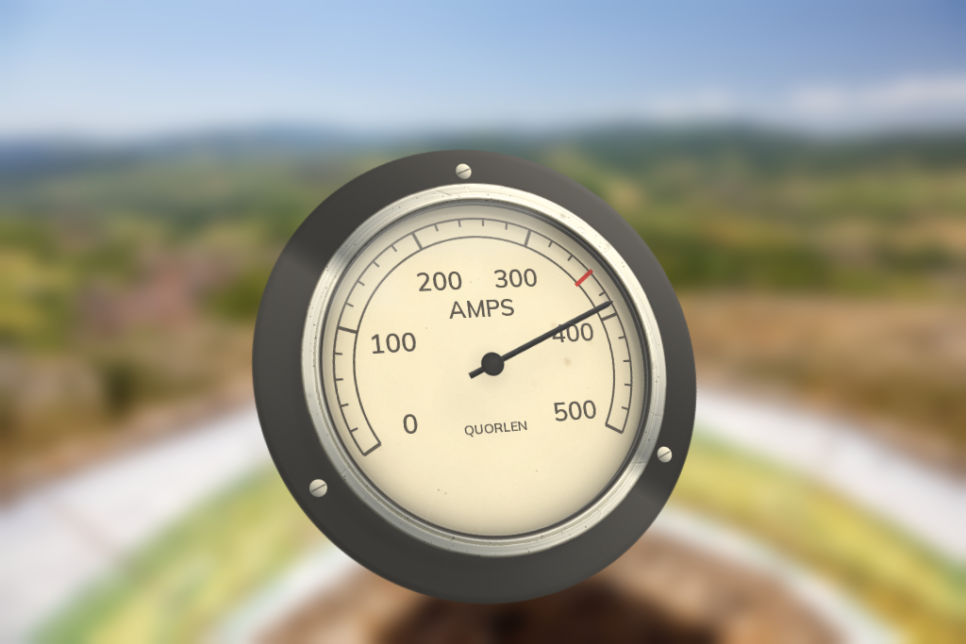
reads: {"value": 390, "unit": "A"}
